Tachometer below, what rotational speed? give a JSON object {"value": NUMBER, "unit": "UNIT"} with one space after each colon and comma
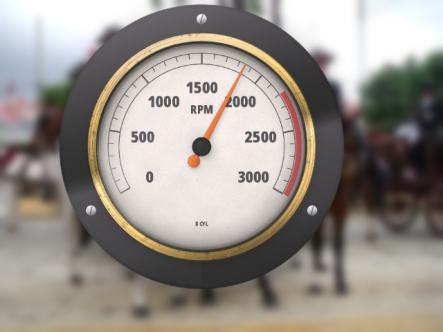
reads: {"value": 1850, "unit": "rpm"}
